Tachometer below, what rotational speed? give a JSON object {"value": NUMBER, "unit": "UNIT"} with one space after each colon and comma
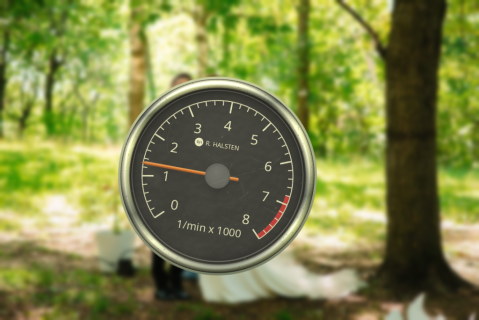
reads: {"value": 1300, "unit": "rpm"}
